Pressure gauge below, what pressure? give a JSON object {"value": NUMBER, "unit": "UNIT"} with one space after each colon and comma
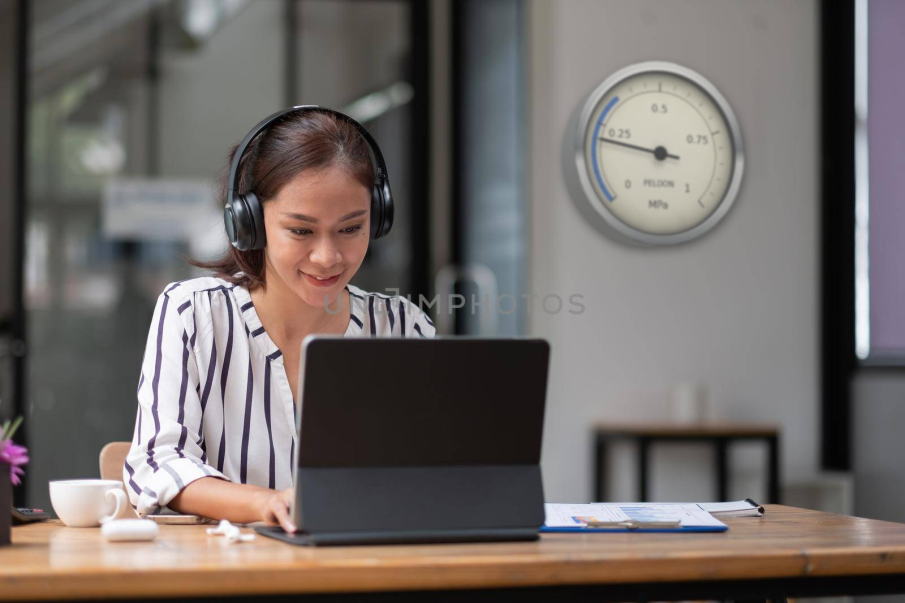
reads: {"value": 0.2, "unit": "MPa"}
